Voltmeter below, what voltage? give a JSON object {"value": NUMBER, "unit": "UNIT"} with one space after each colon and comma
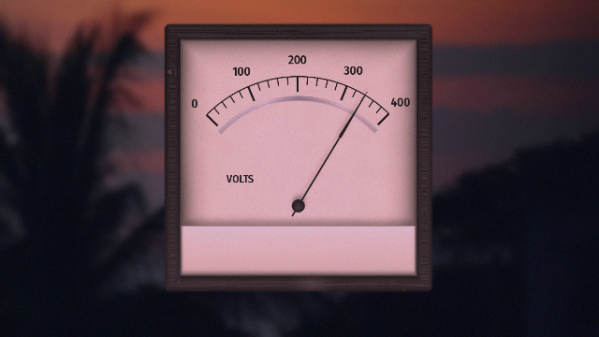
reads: {"value": 340, "unit": "V"}
